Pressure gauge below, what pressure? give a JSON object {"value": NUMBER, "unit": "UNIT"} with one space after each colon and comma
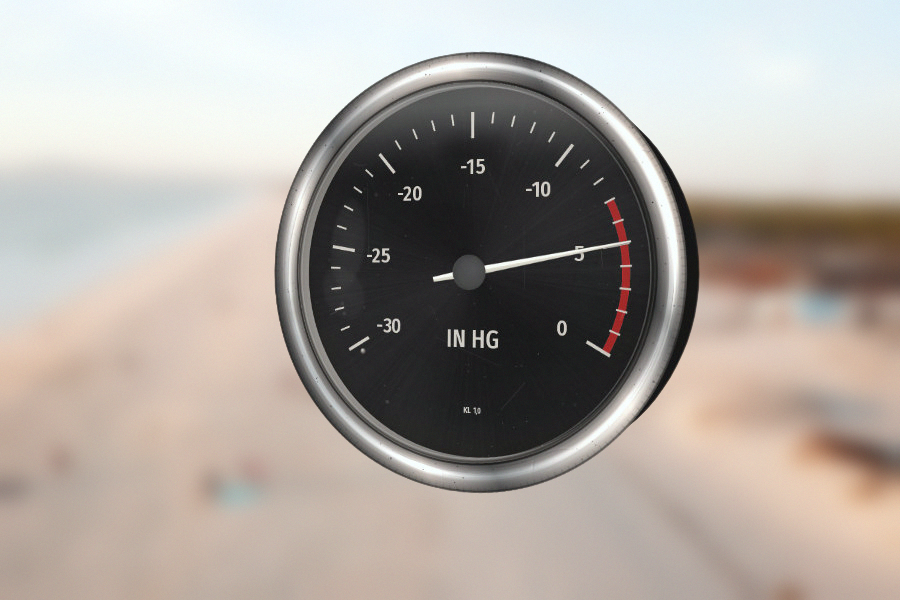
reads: {"value": -5, "unit": "inHg"}
